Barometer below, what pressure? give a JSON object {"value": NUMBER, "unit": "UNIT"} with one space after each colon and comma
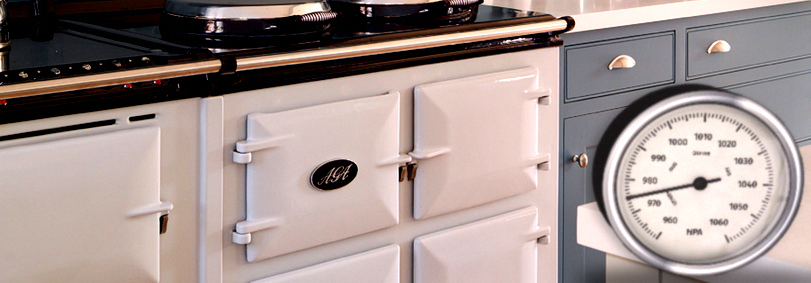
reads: {"value": 975, "unit": "hPa"}
